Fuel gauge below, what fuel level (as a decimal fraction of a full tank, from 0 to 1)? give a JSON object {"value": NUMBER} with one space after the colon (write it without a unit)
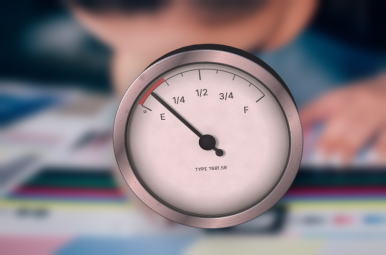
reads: {"value": 0.125}
